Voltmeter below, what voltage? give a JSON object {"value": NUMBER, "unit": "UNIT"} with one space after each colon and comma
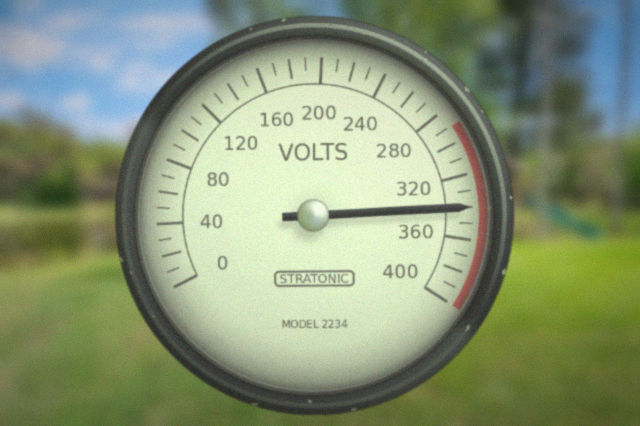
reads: {"value": 340, "unit": "V"}
